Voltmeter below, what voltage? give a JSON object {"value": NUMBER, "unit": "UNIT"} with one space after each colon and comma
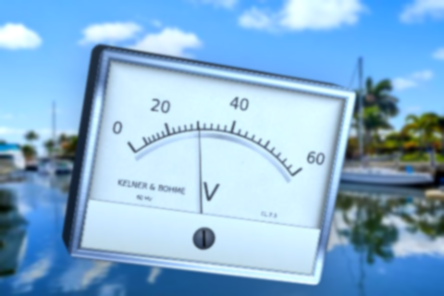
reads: {"value": 30, "unit": "V"}
